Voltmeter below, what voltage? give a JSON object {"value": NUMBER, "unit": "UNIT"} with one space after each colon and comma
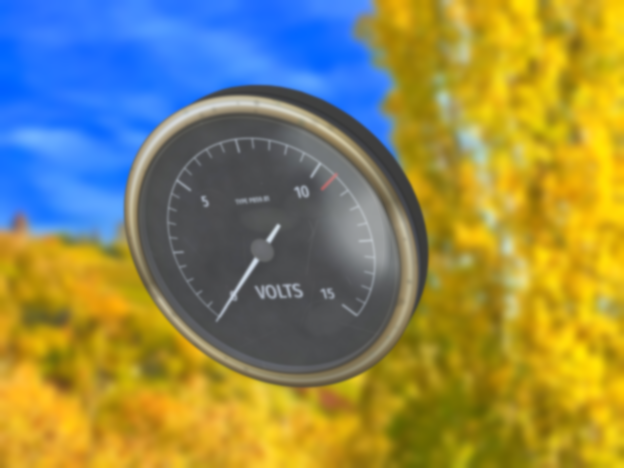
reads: {"value": 0, "unit": "V"}
